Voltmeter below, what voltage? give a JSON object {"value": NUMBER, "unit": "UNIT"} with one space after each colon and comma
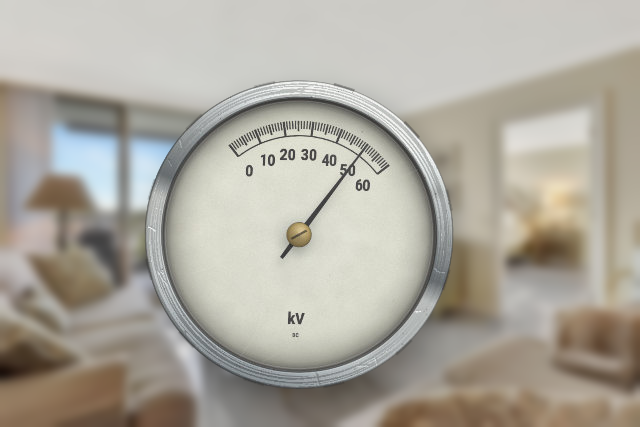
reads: {"value": 50, "unit": "kV"}
